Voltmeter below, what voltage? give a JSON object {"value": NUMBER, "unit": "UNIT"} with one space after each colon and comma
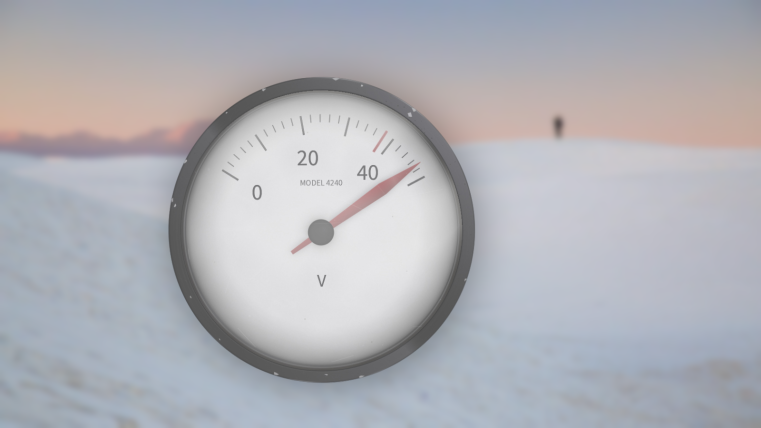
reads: {"value": 47, "unit": "V"}
